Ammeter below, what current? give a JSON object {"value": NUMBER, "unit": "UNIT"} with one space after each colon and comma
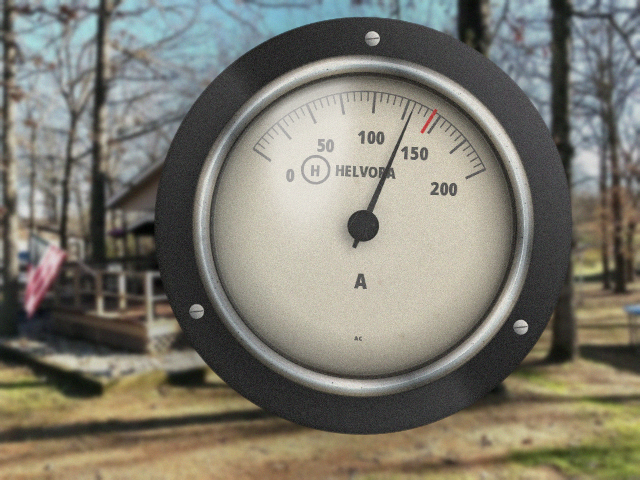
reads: {"value": 130, "unit": "A"}
